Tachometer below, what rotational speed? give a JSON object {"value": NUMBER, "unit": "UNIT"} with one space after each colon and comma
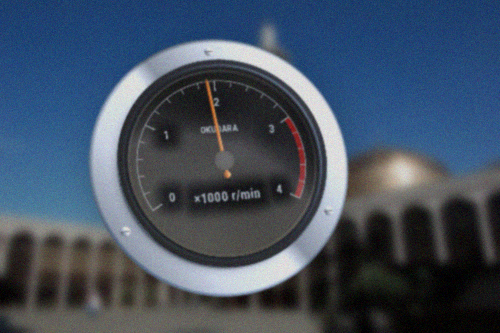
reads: {"value": 1900, "unit": "rpm"}
